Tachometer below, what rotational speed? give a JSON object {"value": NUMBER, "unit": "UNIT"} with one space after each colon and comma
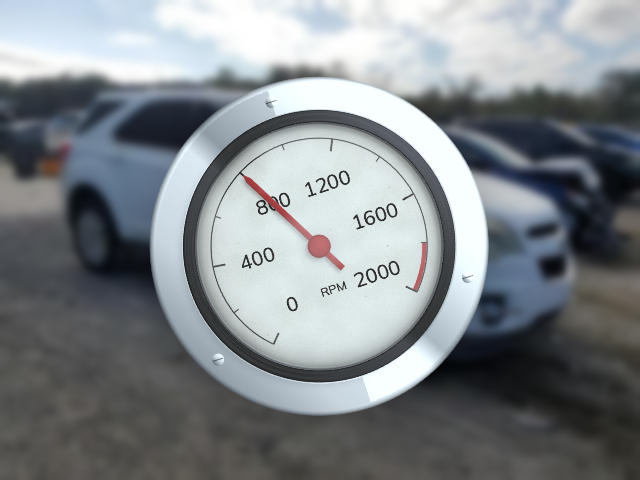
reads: {"value": 800, "unit": "rpm"}
